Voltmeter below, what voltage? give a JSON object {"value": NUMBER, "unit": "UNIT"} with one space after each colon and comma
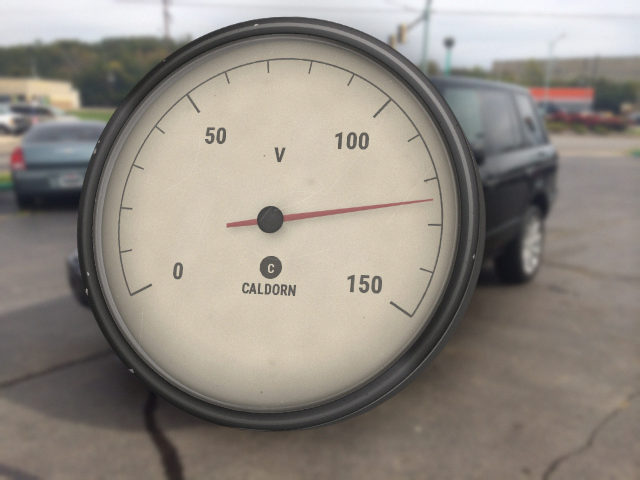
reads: {"value": 125, "unit": "V"}
